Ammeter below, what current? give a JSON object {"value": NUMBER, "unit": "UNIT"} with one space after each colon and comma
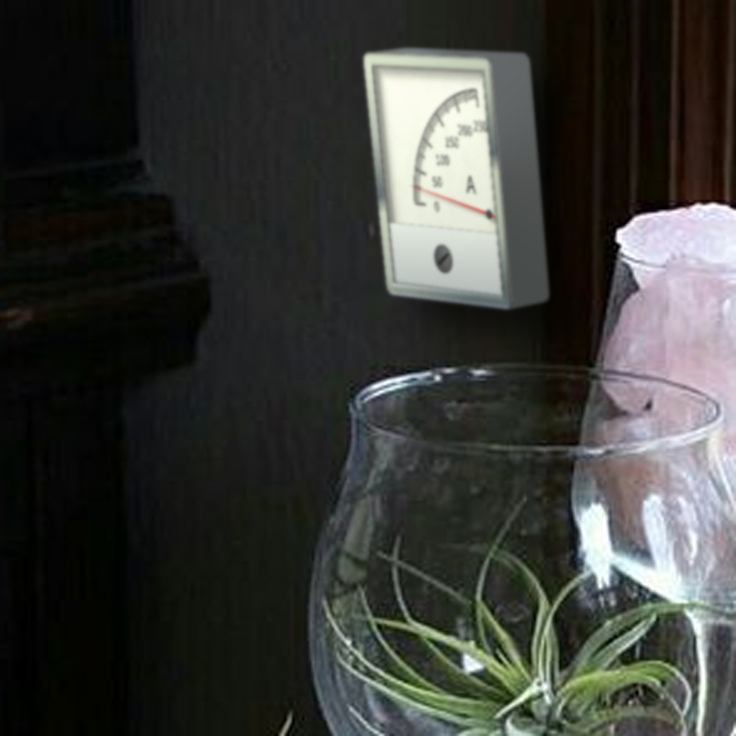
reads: {"value": 25, "unit": "A"}
